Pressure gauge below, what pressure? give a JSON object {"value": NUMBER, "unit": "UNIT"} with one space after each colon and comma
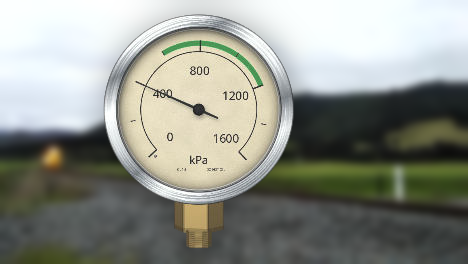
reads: {"value": 400, "unit": "kPa"}
